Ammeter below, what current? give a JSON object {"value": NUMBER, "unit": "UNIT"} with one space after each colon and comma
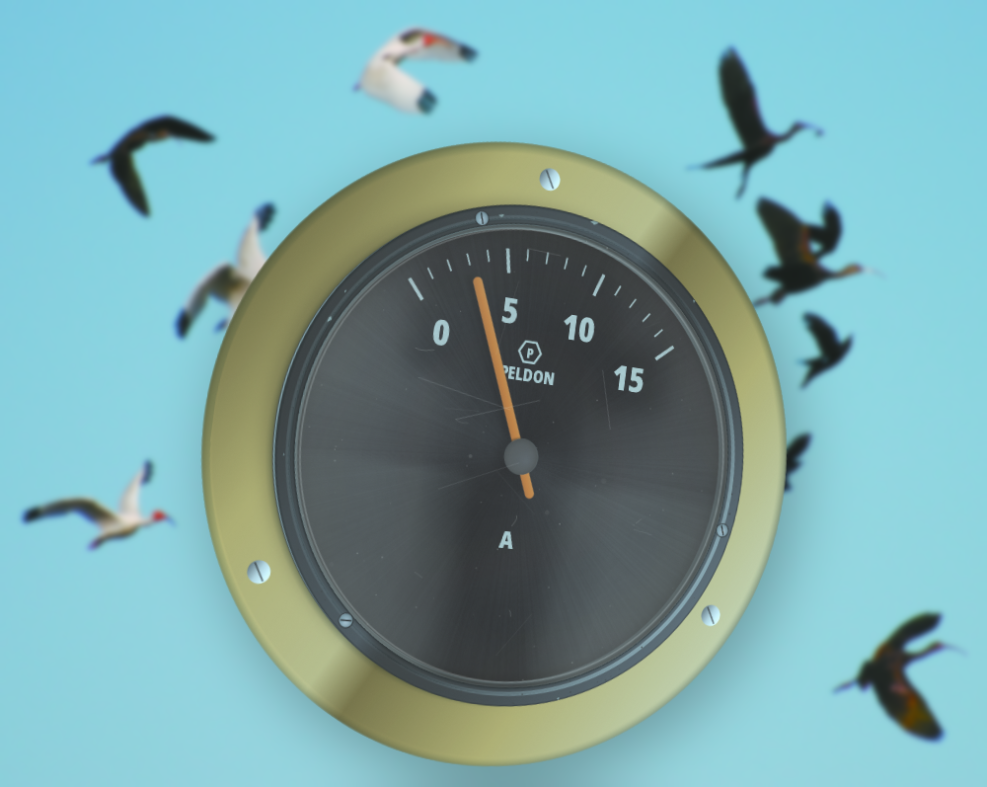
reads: {"value": 3, "unit": "A"}
